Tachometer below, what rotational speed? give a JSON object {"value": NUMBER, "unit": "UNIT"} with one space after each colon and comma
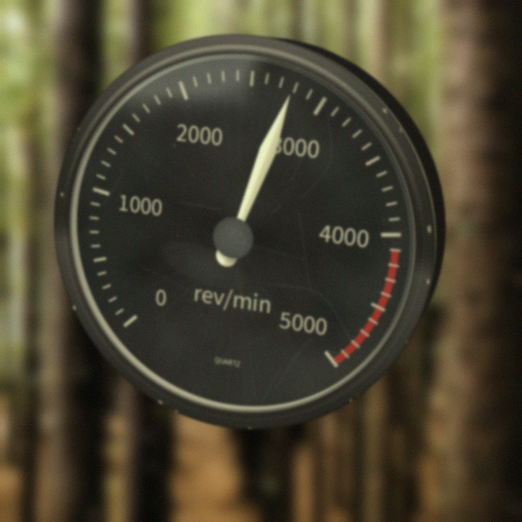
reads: {"value": 2800, "unit": "rpm"}
